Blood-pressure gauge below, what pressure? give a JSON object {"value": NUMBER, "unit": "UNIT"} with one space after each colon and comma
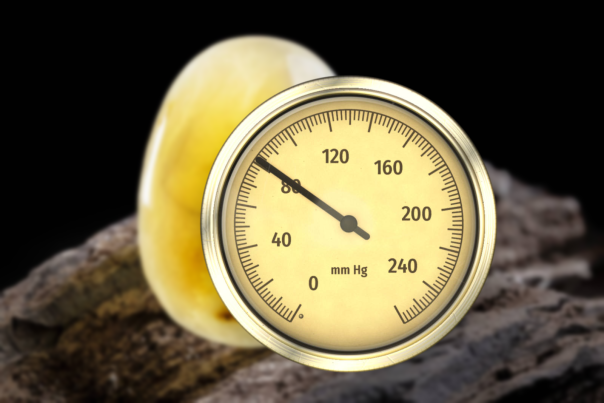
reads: {"value": 82, "unit": "mmHg"}
